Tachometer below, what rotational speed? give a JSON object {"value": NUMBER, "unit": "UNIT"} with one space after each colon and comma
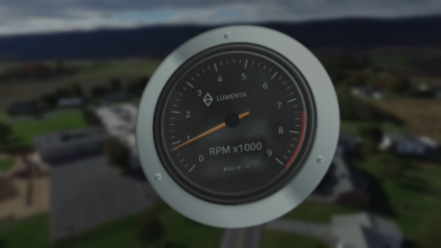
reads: {"value": 800, "unit": "rpm"}
